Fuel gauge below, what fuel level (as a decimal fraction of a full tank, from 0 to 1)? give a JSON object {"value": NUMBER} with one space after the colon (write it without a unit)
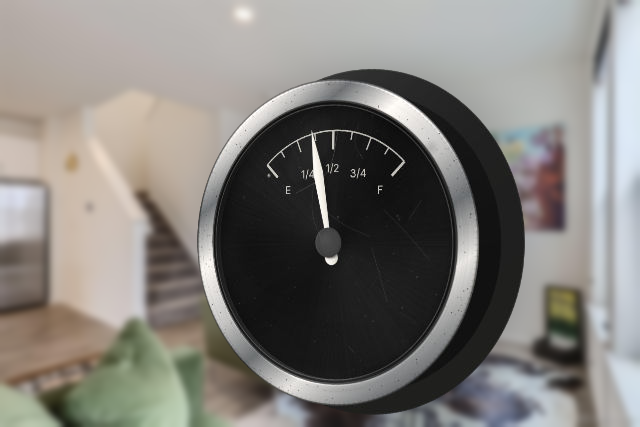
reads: {"value": 0.375}
